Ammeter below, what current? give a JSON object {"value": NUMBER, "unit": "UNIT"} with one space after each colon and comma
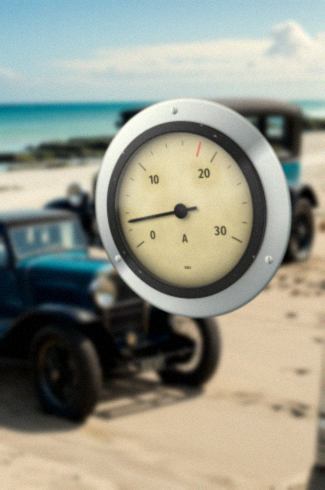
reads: {"value": 3, "unit": "A"}
